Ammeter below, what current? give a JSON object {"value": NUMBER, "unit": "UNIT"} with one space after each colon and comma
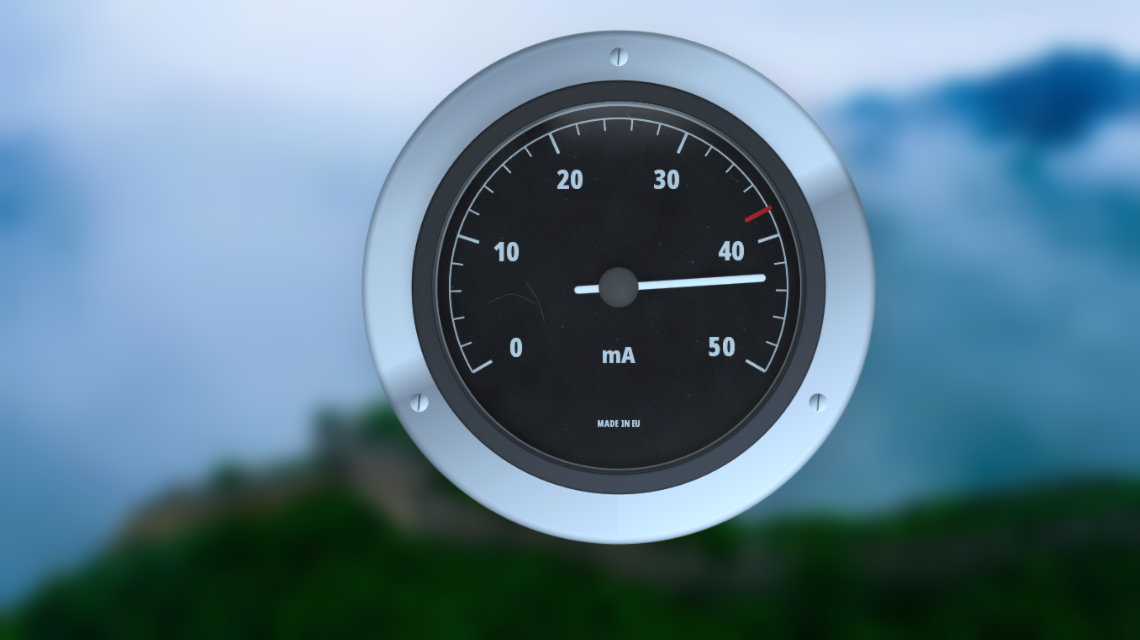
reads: {"value": 43, "unit": "mA"}
